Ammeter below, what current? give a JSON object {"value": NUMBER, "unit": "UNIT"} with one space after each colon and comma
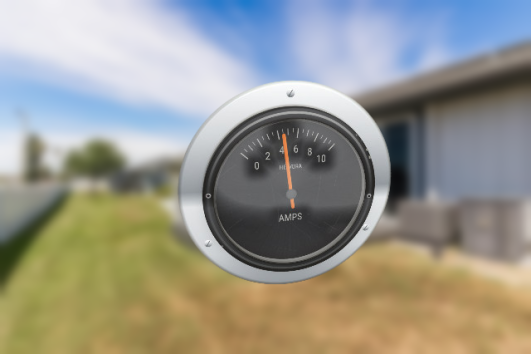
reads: {"value": 4.5, "unit": "A"}
